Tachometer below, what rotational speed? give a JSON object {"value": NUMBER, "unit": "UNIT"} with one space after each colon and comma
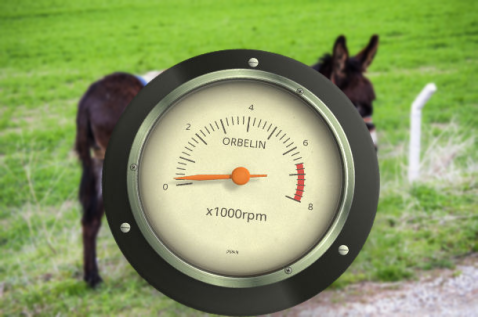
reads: {"value": 200, "unit": "rpm"}
